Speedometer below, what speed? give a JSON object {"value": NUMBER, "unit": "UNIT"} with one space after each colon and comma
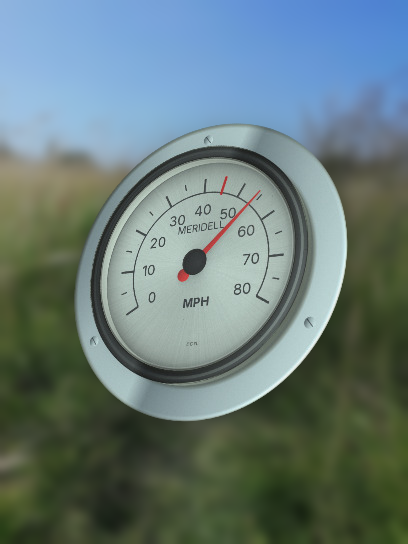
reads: {"value": 55, "unit": "mph"}
